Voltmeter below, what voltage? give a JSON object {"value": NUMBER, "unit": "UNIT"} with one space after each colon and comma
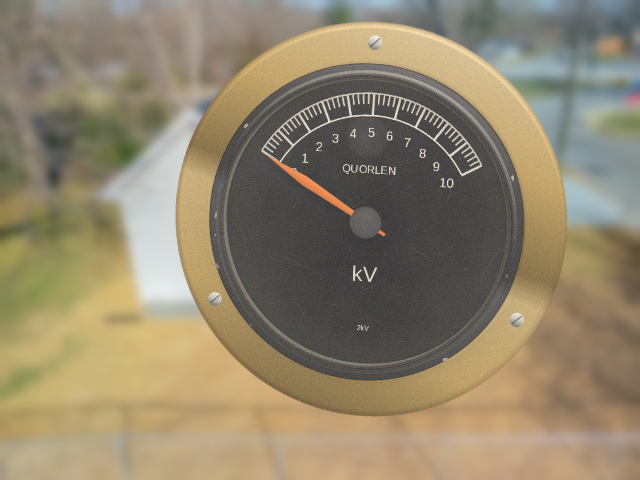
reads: {"value": 0, "unit": "kV"}
